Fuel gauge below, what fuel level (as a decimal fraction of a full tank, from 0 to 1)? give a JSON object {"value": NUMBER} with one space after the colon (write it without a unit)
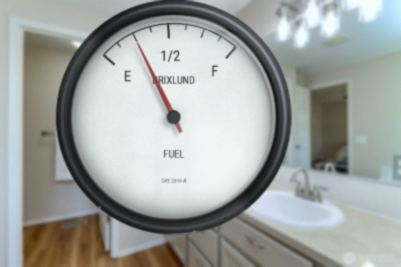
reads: {"value": 0.25}
